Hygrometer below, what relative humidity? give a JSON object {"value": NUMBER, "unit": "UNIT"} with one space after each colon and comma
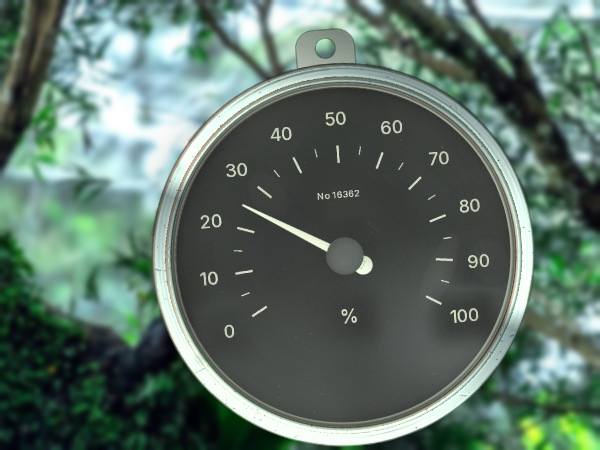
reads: {"value": 25, "unit": "%"}
